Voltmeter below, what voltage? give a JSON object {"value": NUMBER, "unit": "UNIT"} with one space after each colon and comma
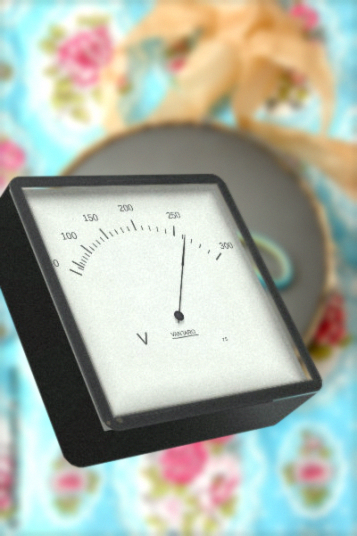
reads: {"value": 260, "unit": "V"}
